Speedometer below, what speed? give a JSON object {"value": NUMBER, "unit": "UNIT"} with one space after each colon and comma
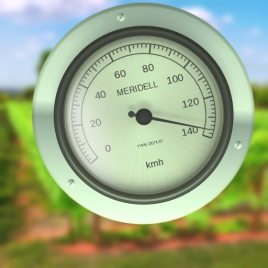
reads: {"value": 136, "unit": "km/h"}
